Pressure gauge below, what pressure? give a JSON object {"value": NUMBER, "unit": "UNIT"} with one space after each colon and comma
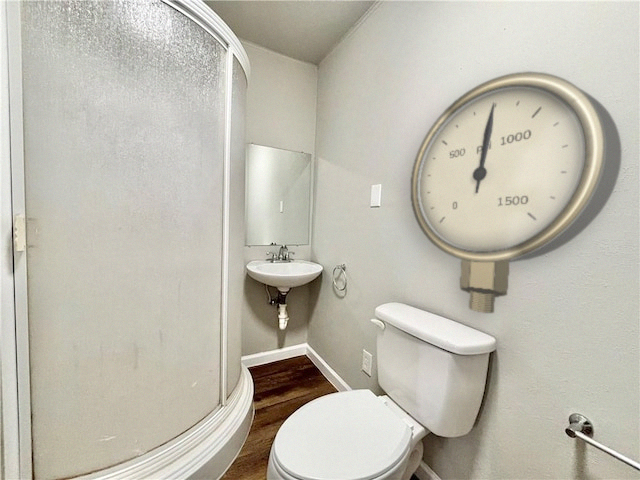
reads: {"value": 800, "unit": "psi"}
